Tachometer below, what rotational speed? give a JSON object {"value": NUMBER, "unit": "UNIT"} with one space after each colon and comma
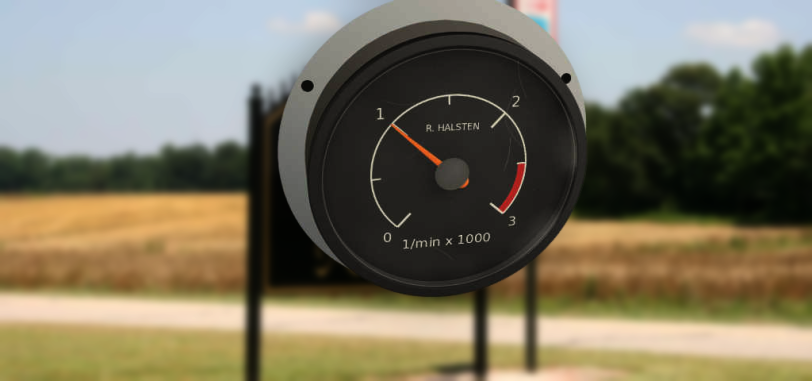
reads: {"value": 1000, "unit": "rpm"}
